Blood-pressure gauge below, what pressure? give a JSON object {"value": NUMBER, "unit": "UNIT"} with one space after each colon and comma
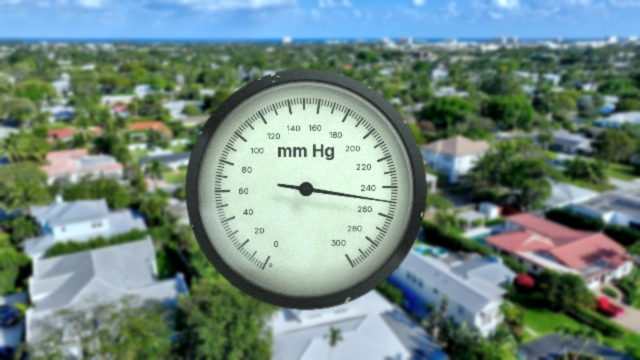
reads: {"value": 250, "unit": "mmHg"}
